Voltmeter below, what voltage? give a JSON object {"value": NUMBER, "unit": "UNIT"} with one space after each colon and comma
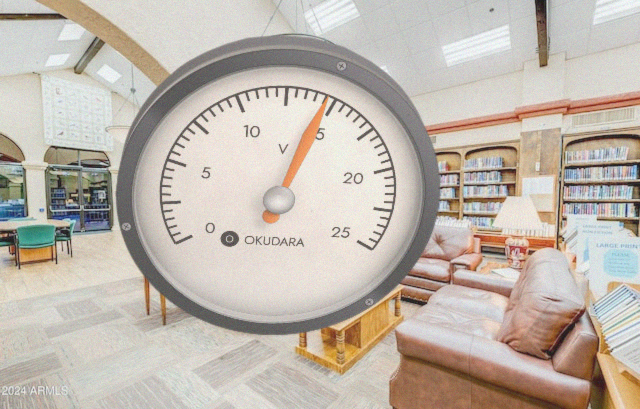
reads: {"value": 14.5, "unit": "V"}
